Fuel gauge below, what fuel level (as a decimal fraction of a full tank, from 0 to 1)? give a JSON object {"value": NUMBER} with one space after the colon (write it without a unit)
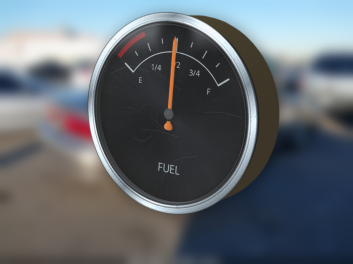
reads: {"value": 0.5}
